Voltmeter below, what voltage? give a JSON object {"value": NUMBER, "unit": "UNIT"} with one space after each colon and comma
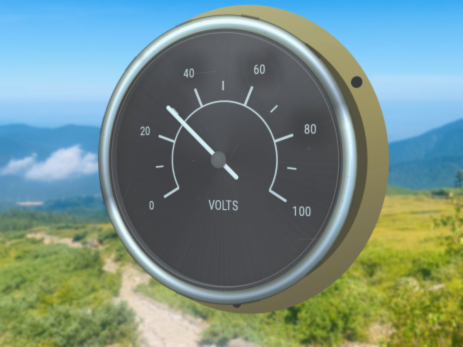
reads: {"value": 30, "unit": "V"}
